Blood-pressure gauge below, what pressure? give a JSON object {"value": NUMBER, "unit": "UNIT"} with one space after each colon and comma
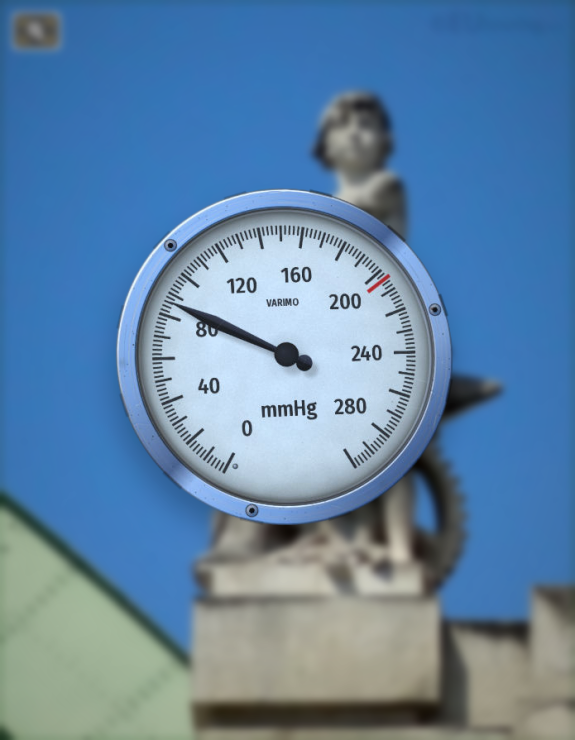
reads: {"value": 86, "unit": "mmHg"}
